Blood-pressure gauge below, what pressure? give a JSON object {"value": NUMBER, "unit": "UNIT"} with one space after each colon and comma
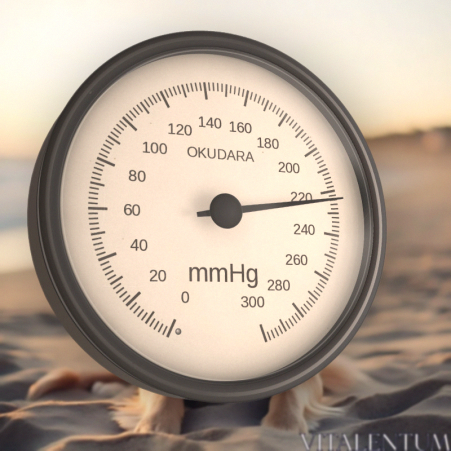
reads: {"value": 224, "unit": "mmHg"}
